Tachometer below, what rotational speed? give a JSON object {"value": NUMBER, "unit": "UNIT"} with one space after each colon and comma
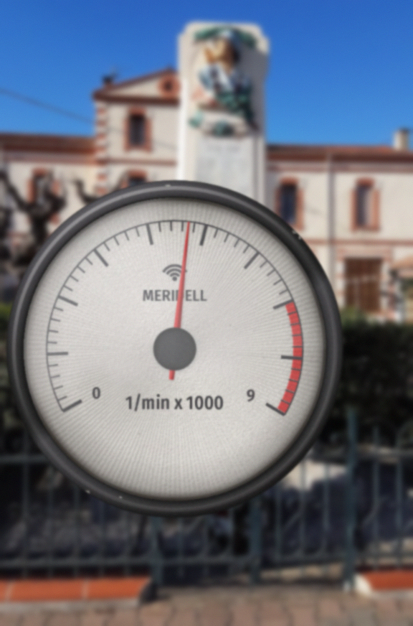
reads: {"value": 4700, "unit": "rpm"}
